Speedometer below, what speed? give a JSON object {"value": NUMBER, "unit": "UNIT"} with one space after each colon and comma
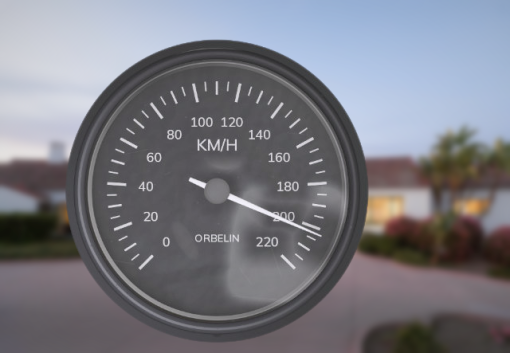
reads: {"value": 202.5, "unit": "km/h"}
